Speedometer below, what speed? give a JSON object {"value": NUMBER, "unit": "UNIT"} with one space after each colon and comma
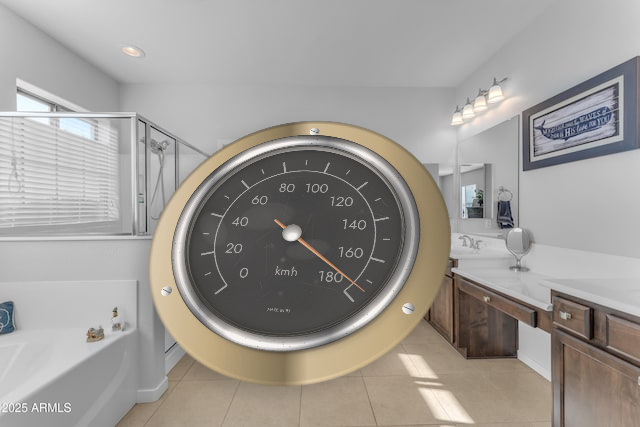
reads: {"value": 175, "unit": "km/h"}
